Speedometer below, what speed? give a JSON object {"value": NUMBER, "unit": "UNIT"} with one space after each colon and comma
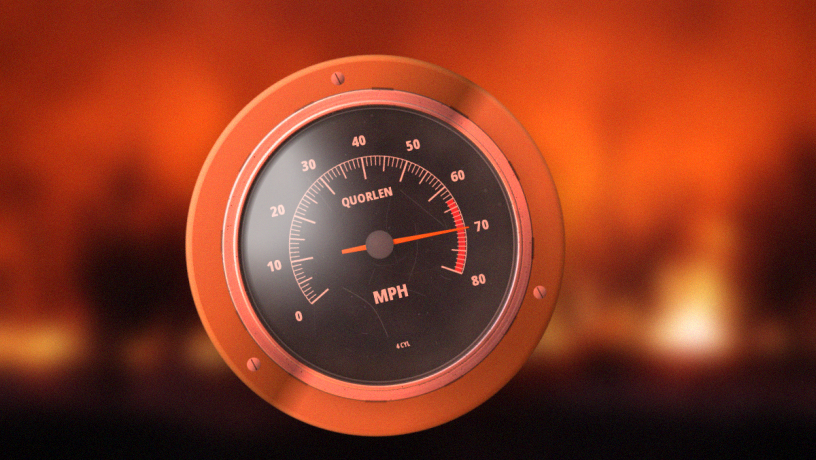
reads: {"value": 70, "unit": "mph"}
